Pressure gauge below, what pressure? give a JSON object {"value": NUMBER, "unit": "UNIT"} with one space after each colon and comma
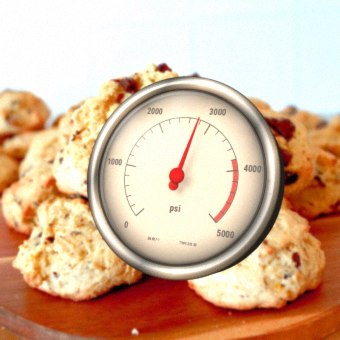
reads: {"value": 2800, "unit": "psi"}
